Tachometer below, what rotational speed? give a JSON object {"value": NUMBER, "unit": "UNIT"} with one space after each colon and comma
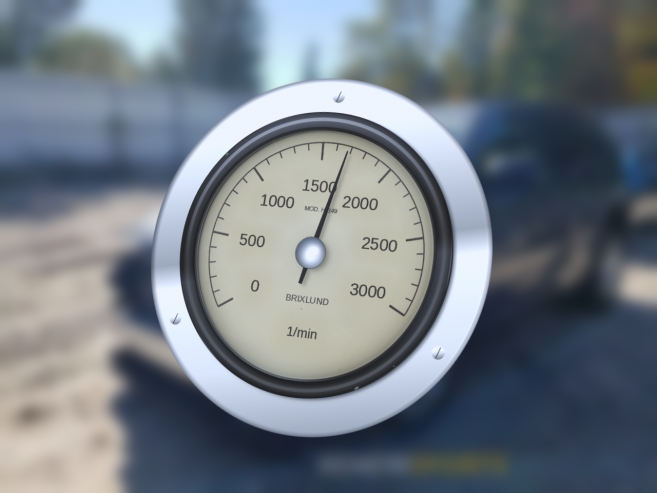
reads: {"value": 1700, "unit": "rpm"}
